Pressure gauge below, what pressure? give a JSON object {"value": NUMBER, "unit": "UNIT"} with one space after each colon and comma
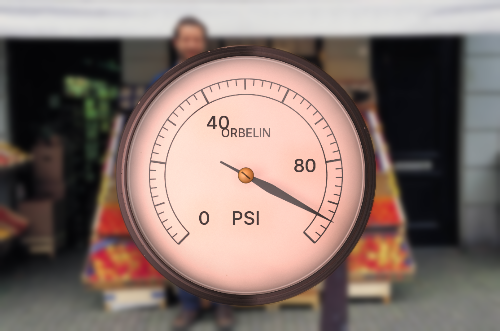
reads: {"value": 94, "unit": "psi"}
